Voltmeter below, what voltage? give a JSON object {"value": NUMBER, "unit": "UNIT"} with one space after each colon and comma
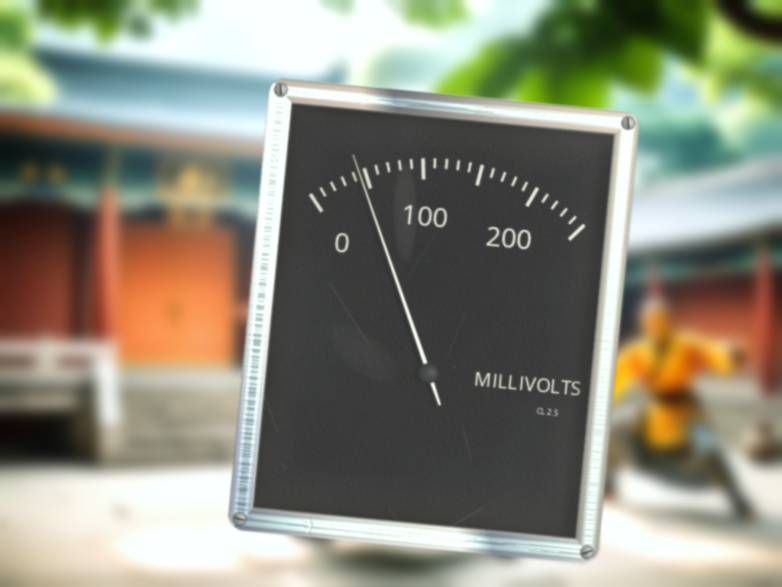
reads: {"value": 45, "unit": "mV"}
